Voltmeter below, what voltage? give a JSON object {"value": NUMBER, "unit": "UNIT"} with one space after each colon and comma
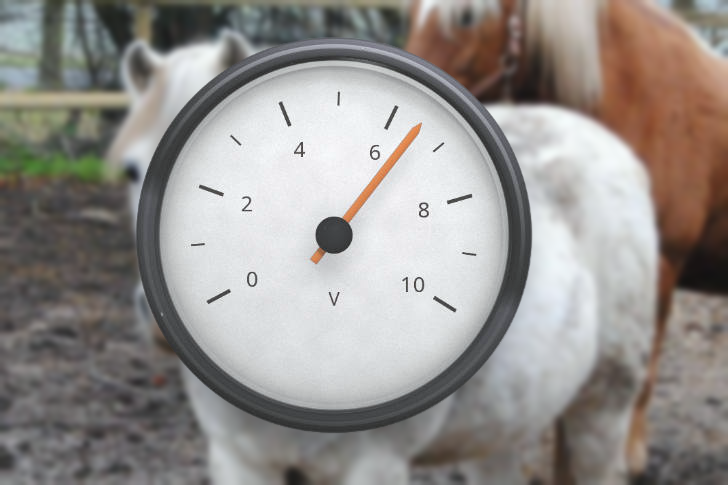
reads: {"value": 6.5, "unit": "V"}
